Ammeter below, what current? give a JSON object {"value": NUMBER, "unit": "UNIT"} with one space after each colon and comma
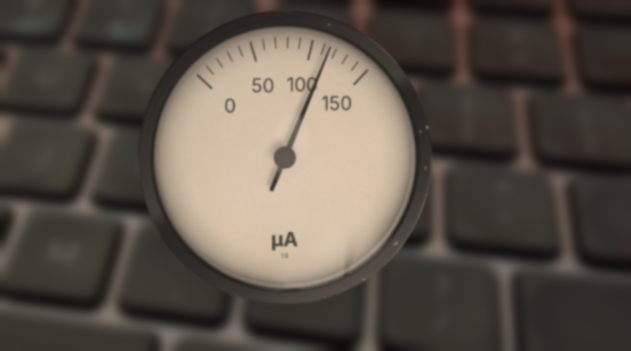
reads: {"value": 115, "unit": "µA"}
